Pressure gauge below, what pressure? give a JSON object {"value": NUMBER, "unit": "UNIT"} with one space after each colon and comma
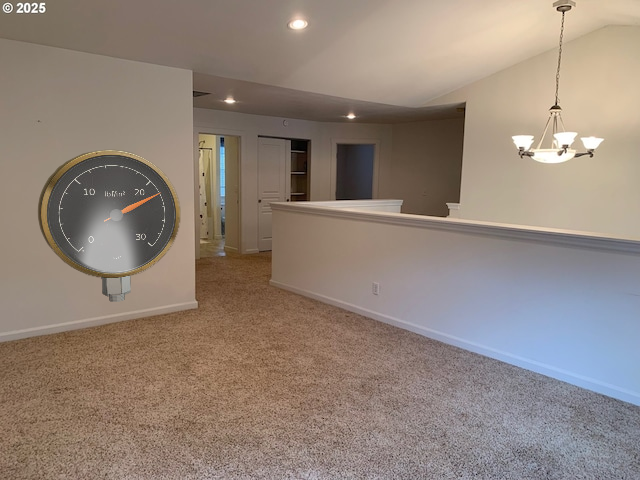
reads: {"value": 22, "unit": "psi"}
